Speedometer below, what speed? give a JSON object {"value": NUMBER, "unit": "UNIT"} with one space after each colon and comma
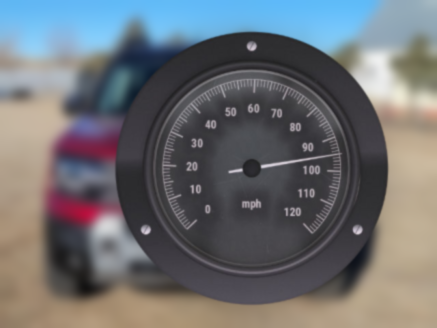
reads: {"value": 95, "unit": "mph"}
